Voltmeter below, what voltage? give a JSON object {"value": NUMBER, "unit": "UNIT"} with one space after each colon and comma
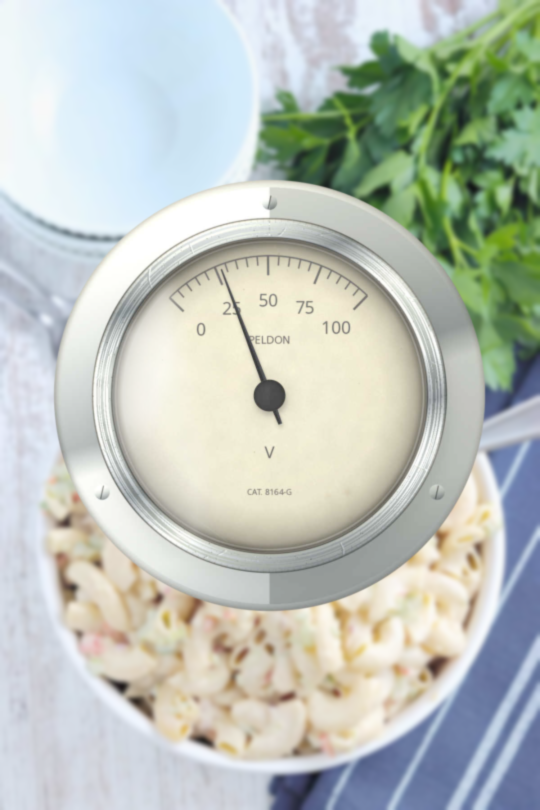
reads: {"value": 27.5, "unit": "V"}
